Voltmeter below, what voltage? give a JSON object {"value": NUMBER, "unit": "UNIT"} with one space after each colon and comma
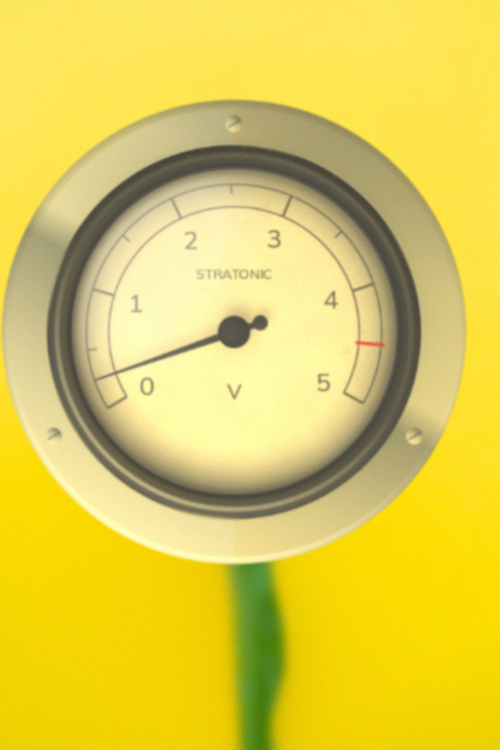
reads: {"value": 0.25, "unit": "V"}
